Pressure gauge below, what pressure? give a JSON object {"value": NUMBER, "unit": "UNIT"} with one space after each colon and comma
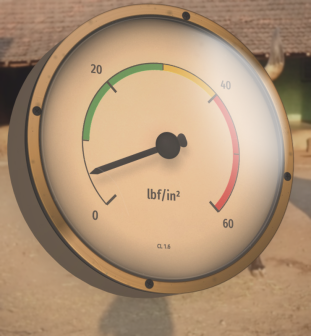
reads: {"value": 5, "unit": "psi"}
